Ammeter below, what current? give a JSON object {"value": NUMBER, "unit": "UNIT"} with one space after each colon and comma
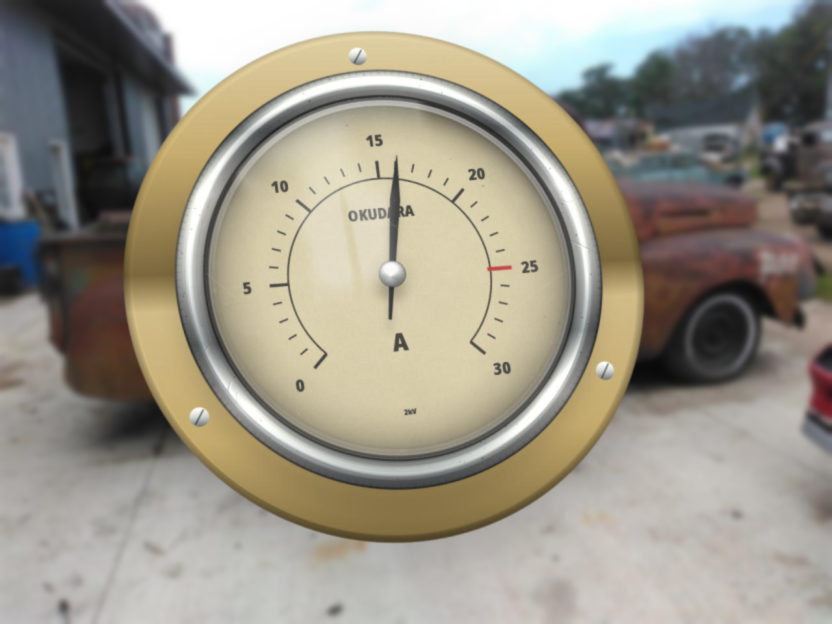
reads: {"value": 16, "unit": "A"}
